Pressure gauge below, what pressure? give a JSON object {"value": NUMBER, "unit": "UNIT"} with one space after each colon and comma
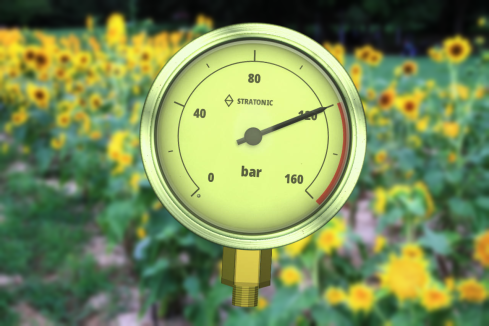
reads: {"value": 120, "unit": "bar"}
